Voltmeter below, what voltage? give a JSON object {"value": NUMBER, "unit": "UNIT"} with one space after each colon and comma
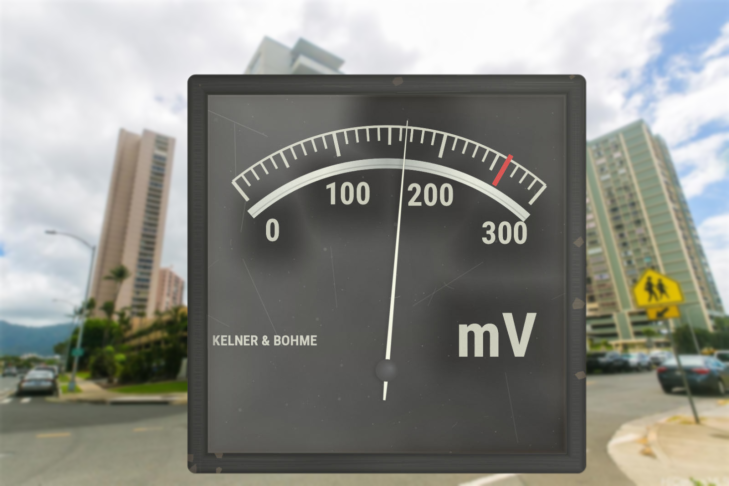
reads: {"value": 165, "unit": "mV"}
